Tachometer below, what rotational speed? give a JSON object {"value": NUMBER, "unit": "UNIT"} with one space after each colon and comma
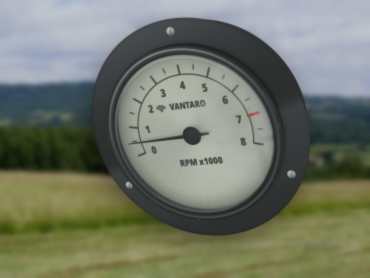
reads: {"value": 500, "unit": "rpm"}
